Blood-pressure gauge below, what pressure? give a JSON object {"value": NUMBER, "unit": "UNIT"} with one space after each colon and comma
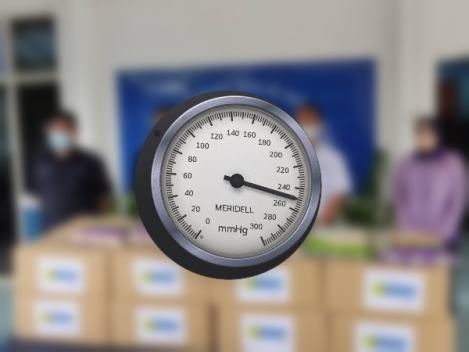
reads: {"value": 250, "unit": "mmHg"}
